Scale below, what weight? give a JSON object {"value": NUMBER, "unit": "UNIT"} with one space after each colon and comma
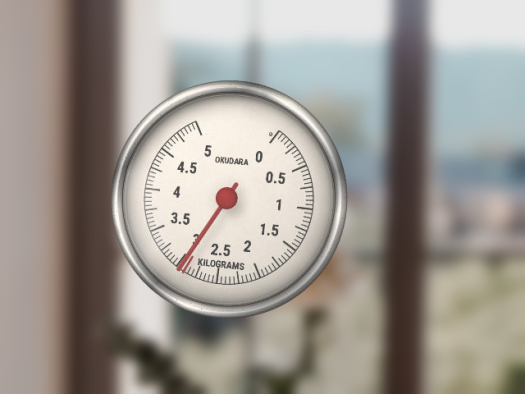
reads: {"value": 2.95, "unit": "kg"}
